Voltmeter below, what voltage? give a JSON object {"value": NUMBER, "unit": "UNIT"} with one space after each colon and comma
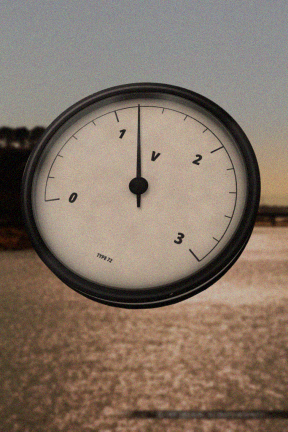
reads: {"value": 1.2, "unit": "V"}
